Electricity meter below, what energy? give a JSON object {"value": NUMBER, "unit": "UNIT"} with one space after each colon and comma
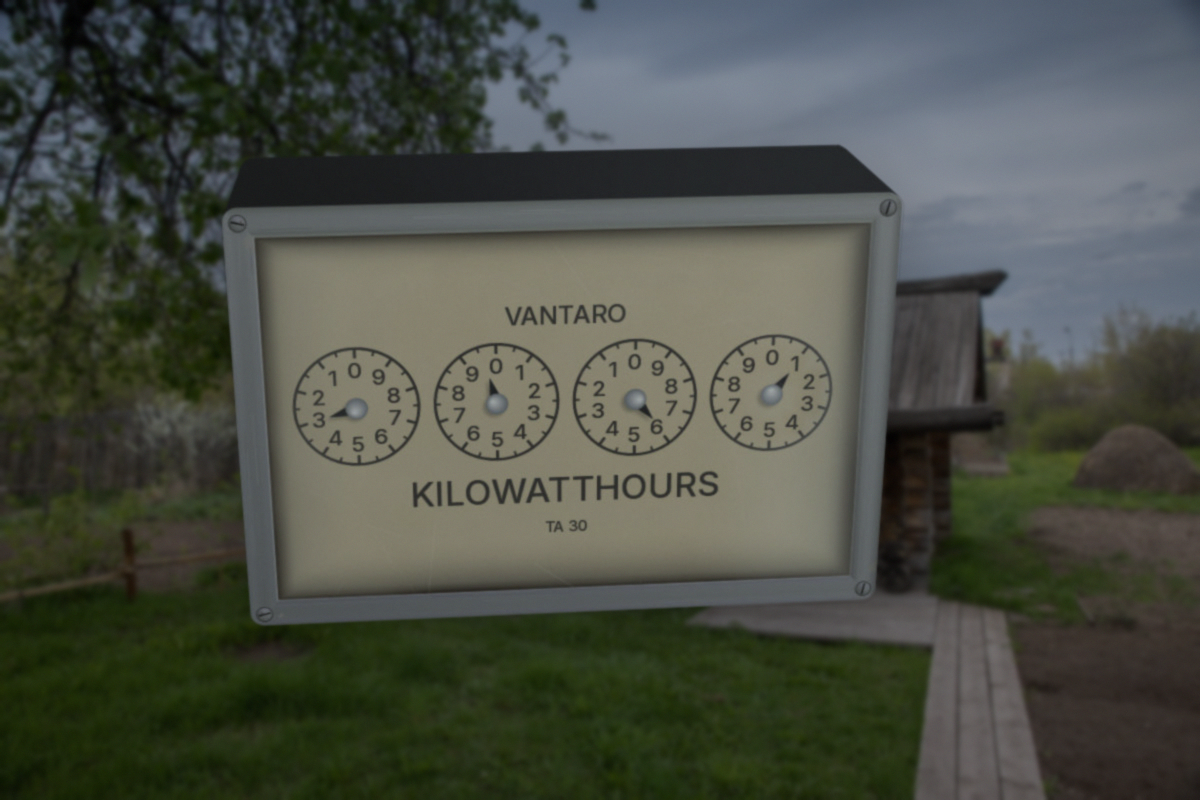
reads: {"value": 2961, "unit": "kWh"}
